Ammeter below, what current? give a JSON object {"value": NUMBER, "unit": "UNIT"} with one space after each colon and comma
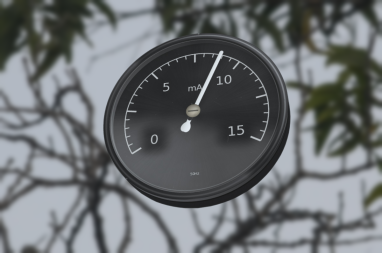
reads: {"value": 9, "unit": "mA"}
